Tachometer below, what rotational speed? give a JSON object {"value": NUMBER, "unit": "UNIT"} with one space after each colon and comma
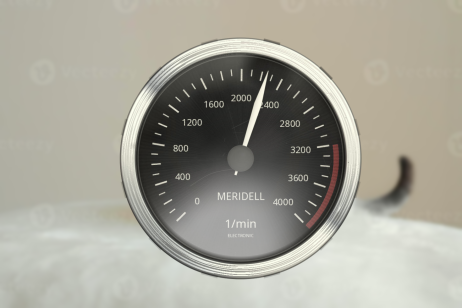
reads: {"value": 2250, "unit": "rpm"}
